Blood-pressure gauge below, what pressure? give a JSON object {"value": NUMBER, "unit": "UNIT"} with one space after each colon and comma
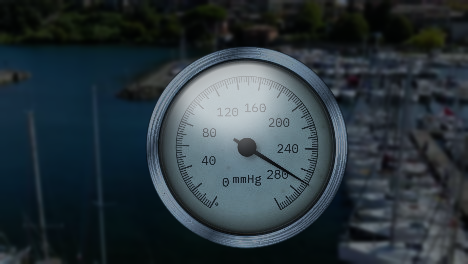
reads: {"value": 270, "unit": "mmHg"}
